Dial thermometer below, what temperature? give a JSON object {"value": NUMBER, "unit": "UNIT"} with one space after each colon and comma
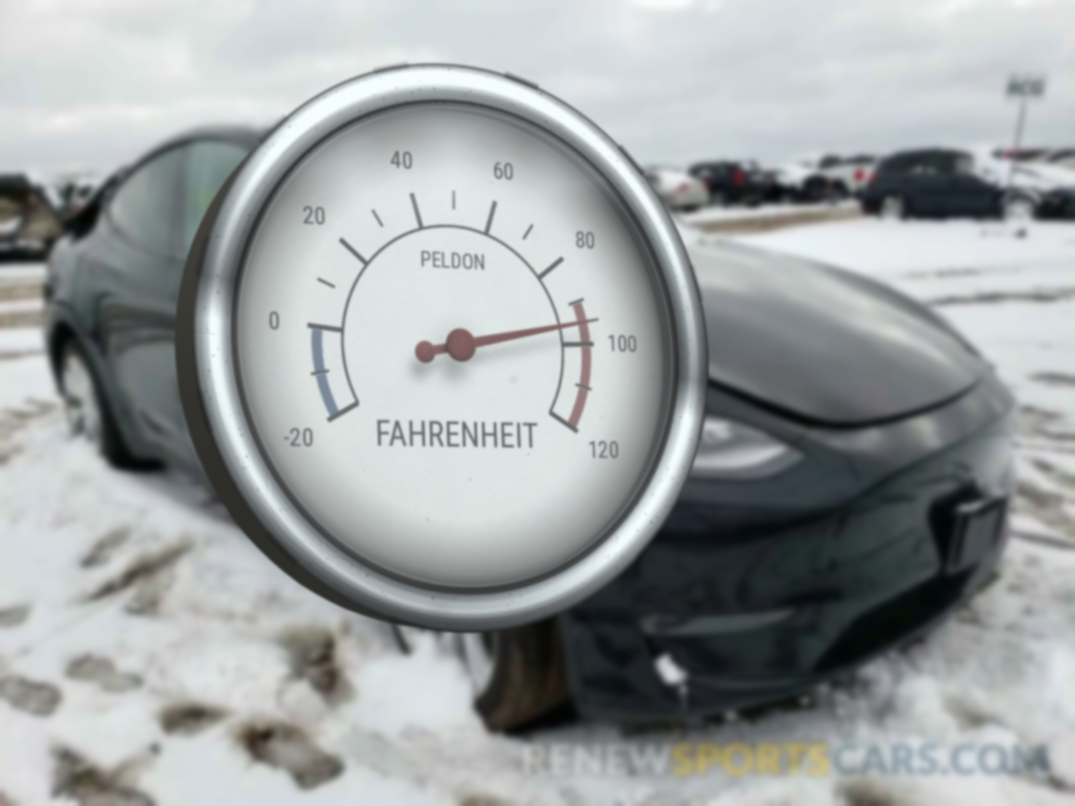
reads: {"value": 95, "unit": "°F"}
